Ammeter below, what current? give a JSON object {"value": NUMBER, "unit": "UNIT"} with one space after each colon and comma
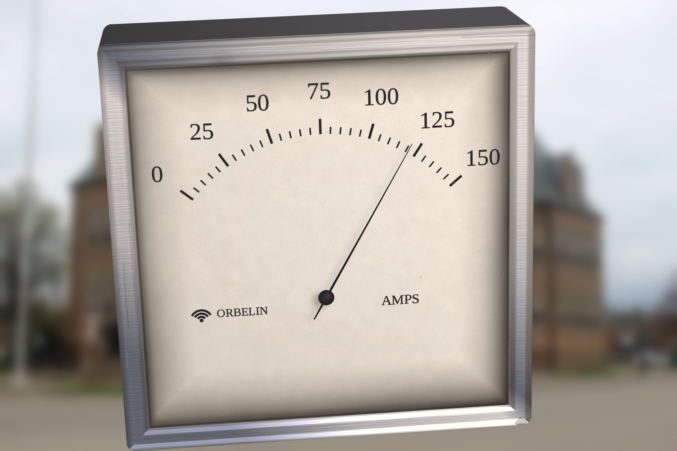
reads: {"value": 120, "unit": "A"}
